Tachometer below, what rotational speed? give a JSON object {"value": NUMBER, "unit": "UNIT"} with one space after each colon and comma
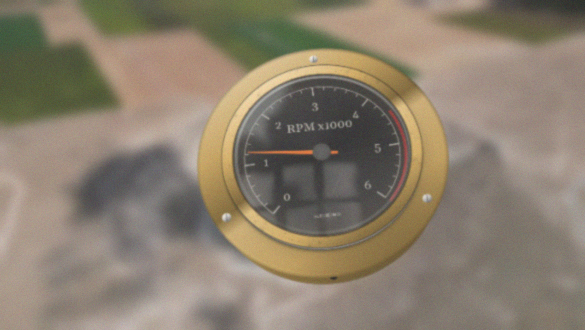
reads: {"value": 1200, "unit": "rpm"}
